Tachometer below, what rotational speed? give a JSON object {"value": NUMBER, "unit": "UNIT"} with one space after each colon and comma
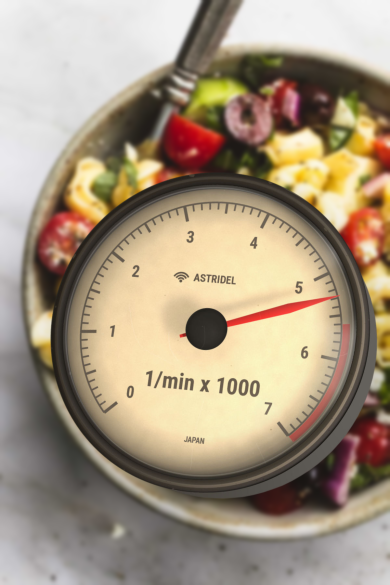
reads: {"value": 5300, "unit": "rpm"}
